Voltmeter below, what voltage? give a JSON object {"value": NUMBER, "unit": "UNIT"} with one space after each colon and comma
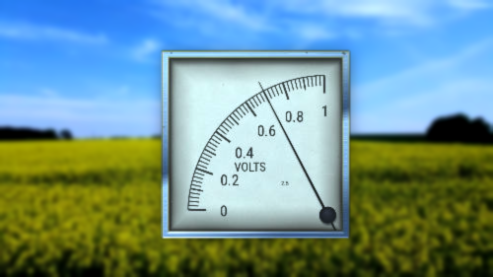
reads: {"value": 0.7, "unit": "V"}
